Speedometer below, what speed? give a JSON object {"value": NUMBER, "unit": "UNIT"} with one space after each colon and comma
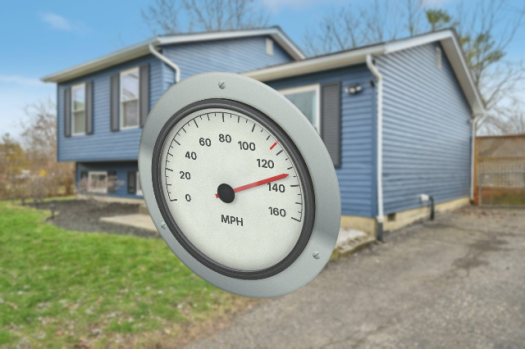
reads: {"value": 132.5, "unit": "mph"}
